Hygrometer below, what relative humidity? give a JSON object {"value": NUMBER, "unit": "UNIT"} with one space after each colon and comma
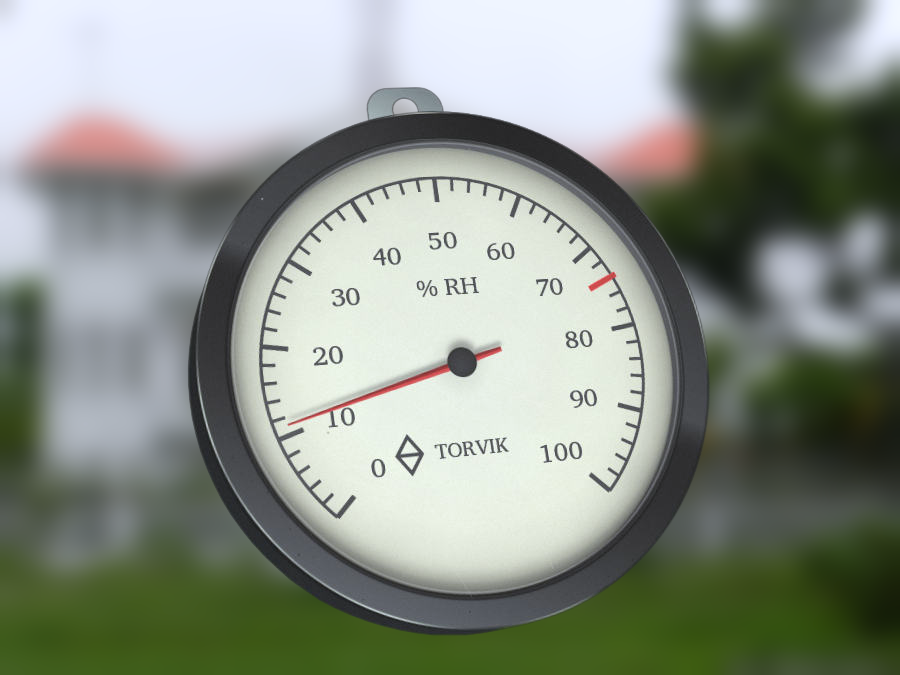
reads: {"value": 11, "unit": "%"}
